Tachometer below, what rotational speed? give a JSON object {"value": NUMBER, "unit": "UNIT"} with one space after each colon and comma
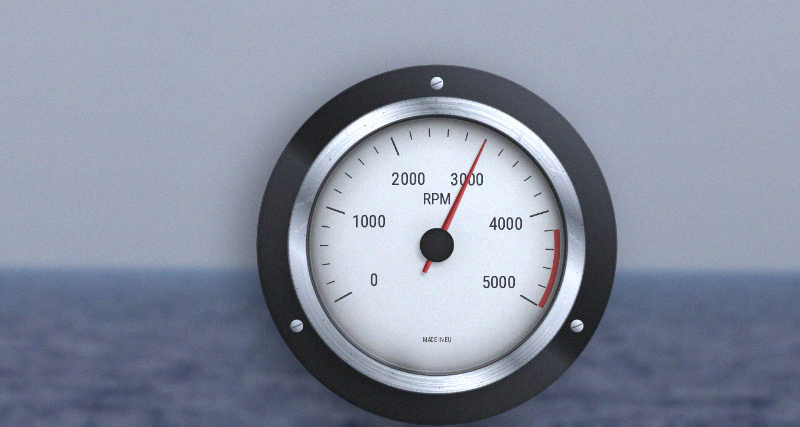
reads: {"value": 3000, "unit": "rpm"}
